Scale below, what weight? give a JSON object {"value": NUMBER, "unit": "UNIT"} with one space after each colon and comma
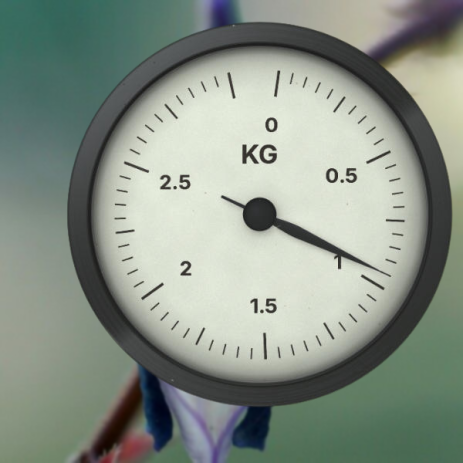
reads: {"value": 0.95, "unit": "kg"}
